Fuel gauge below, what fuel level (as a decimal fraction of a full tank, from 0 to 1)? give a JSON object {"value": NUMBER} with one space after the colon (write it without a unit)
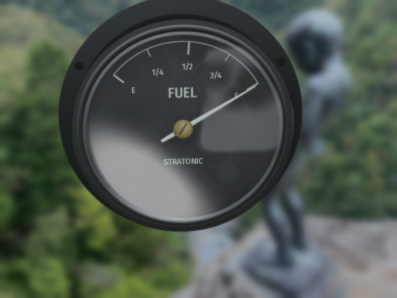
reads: {"value": 1}
